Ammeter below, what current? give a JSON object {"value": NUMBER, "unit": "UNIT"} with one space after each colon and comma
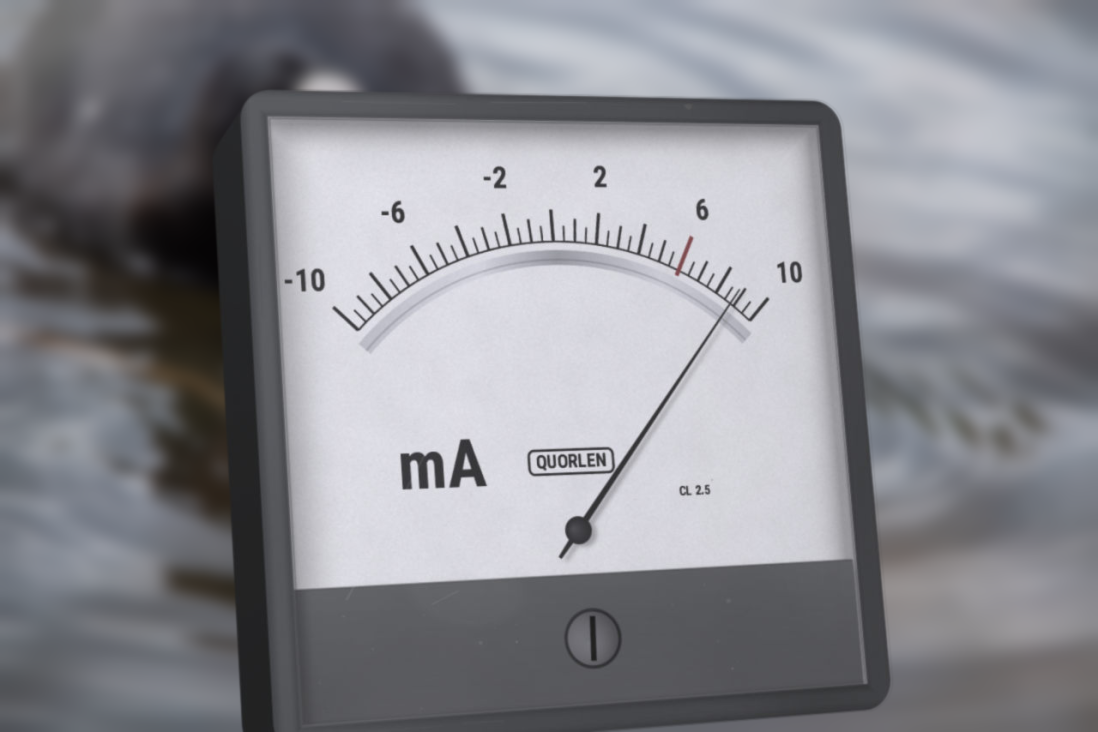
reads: {"value": 8.75, "unit": "mA"}
